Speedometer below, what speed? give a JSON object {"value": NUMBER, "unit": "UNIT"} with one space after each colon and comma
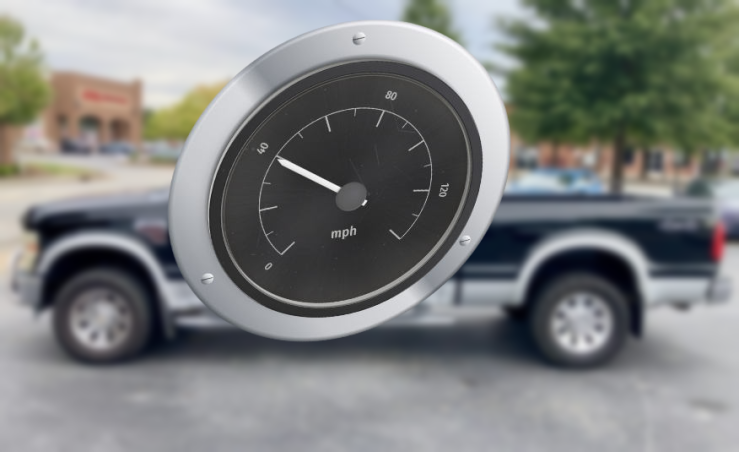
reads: {"value": 40, "unit": "mph"}
